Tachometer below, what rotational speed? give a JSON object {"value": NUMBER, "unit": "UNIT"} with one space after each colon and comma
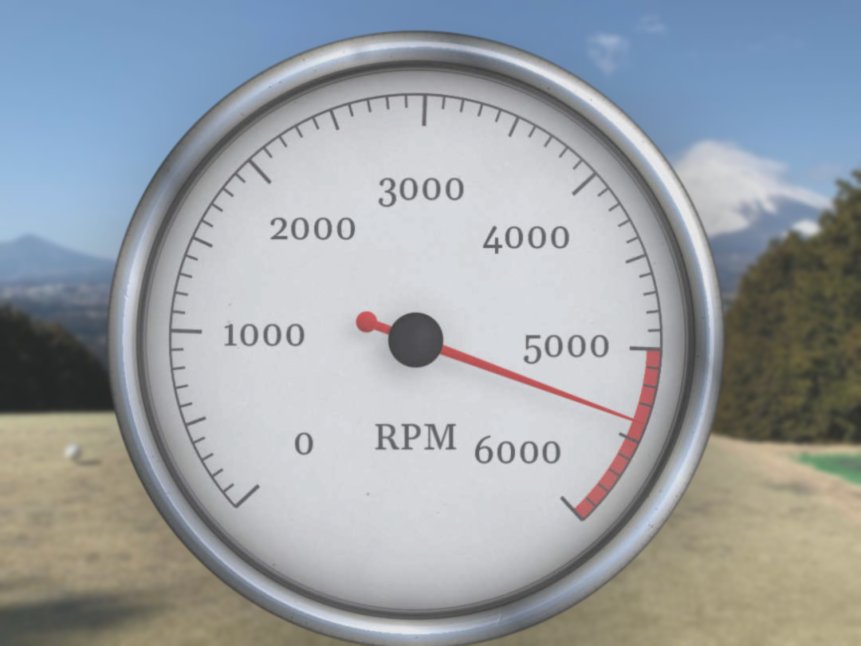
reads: {"value": 5400, "unit": "rpm"}
